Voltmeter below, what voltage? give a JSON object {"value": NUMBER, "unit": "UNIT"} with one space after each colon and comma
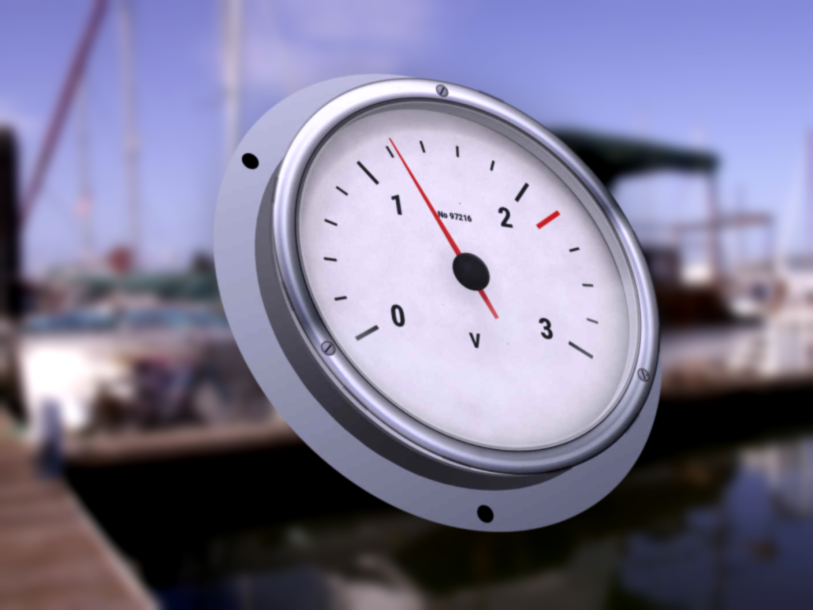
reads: {"value": 1.2, "unit": "V"}
